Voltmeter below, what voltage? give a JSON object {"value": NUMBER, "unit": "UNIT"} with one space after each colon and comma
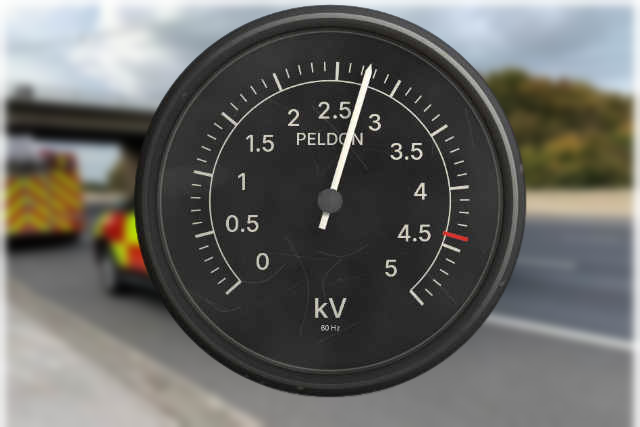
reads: {"value": 2.75, "unit": "kV"}
